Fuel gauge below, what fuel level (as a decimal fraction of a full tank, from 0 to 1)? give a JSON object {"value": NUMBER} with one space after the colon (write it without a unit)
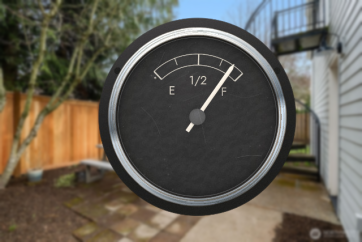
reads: {"value": 0.875}
